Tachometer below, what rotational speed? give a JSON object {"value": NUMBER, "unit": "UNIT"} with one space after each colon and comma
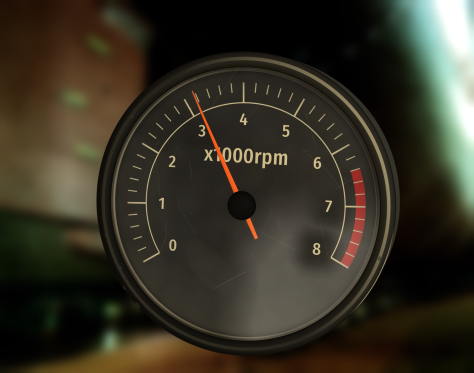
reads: {"value": 3200, "unit": "rpm"}
